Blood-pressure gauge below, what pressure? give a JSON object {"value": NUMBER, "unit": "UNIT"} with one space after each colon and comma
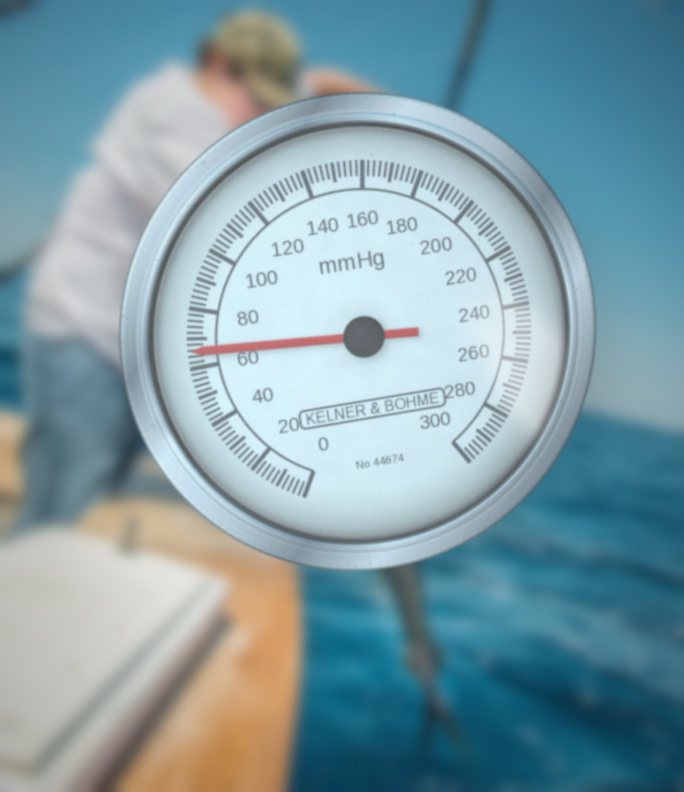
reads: {"value": 66, "unit": "mmHg"}
